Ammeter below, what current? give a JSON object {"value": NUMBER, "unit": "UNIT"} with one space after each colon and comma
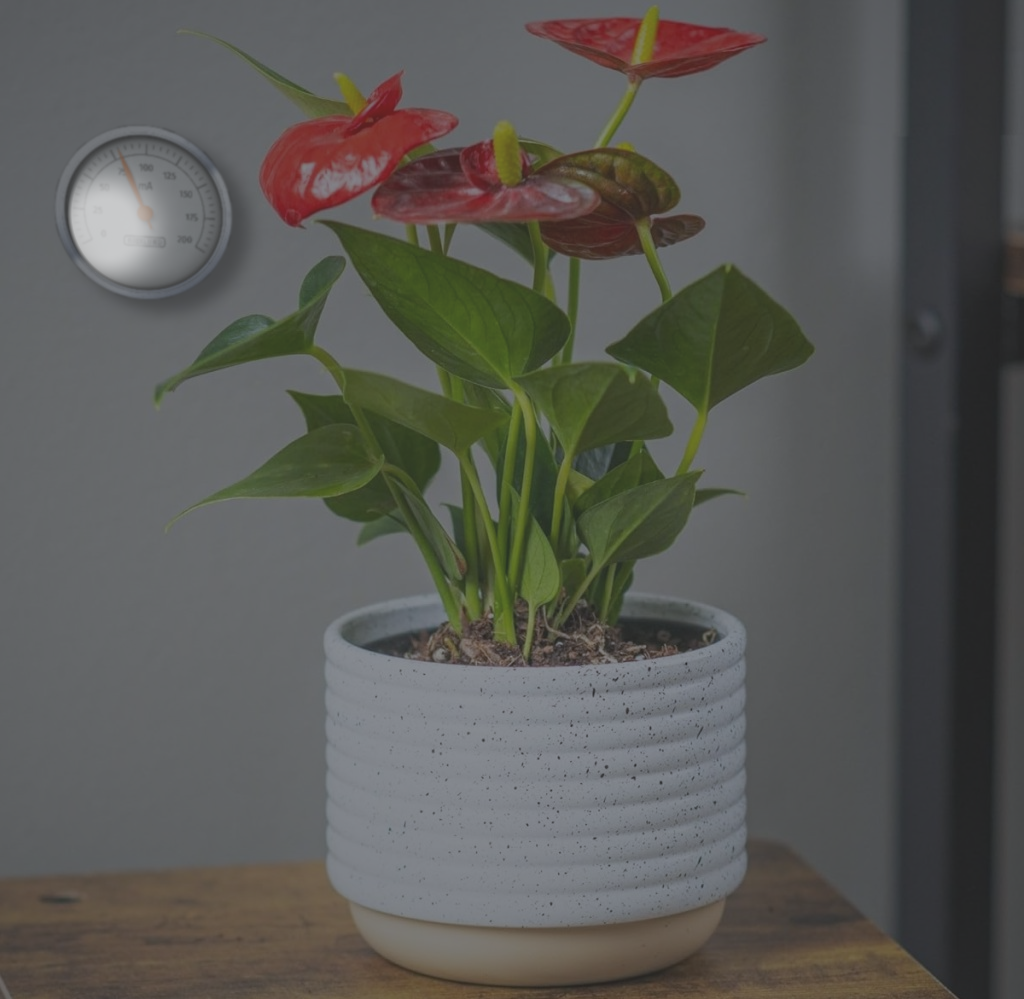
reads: {"value": 80, "unit": "mA"}
